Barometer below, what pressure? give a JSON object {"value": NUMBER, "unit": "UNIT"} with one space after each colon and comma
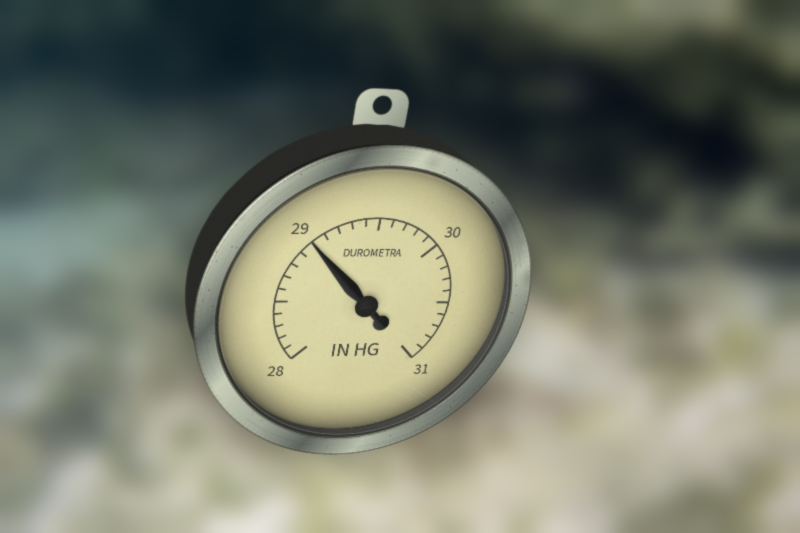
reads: {"value": 29, "unit": "inHg"}
